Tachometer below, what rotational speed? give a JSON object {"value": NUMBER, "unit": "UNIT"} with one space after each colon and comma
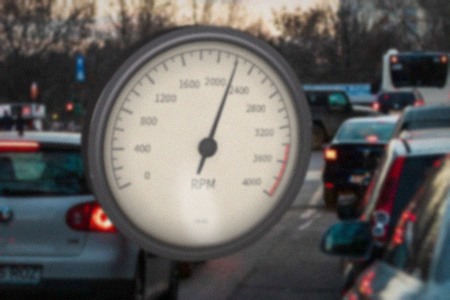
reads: {"value": 2200, "unit": "rpm"}
